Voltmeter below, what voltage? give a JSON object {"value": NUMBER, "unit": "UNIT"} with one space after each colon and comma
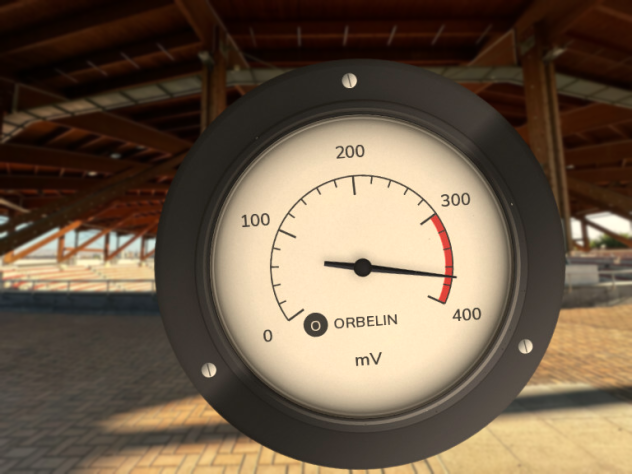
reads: {"value": 370, "unit": "mV"}
